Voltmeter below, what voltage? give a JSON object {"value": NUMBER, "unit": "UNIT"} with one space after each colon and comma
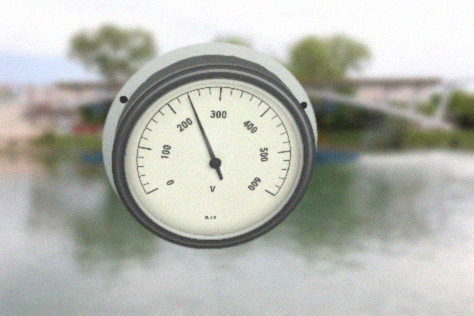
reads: {"value": 240, "unit": "V"}
